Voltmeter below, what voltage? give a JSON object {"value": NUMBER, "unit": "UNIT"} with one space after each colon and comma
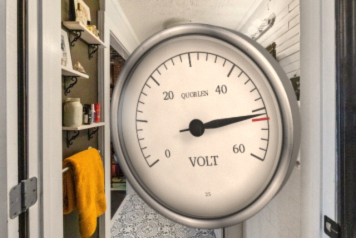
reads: {"value": 51, "unit": "V"}
